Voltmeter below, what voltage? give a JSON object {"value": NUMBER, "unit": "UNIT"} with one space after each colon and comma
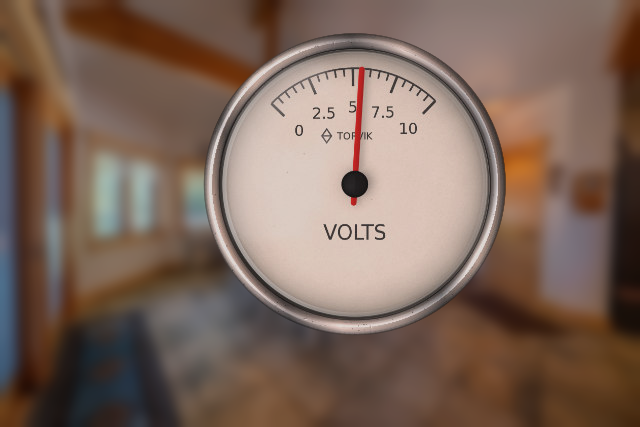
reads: {"value": 5.5, "unit": "V"}
